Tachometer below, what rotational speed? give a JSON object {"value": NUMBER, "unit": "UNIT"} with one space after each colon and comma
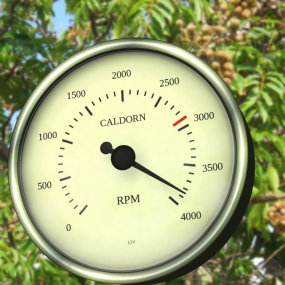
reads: {"value": 3850, "unit": "rpm"}
